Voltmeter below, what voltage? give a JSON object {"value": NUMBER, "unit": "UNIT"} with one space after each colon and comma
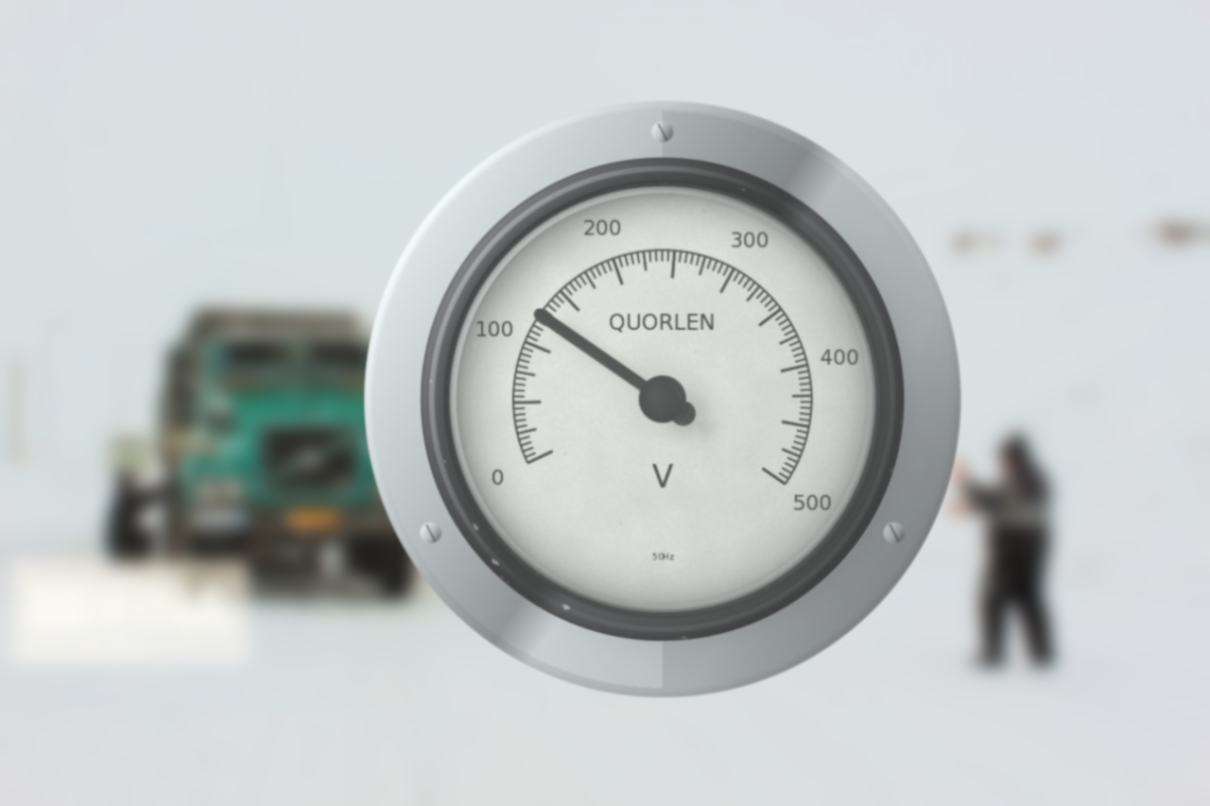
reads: {"value": 125, "unit": "V"}
